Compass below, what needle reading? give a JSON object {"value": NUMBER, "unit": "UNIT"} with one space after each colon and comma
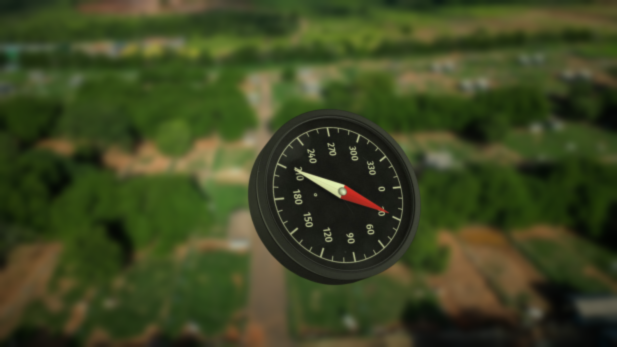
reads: {"value": 30, "unit": "°"}
